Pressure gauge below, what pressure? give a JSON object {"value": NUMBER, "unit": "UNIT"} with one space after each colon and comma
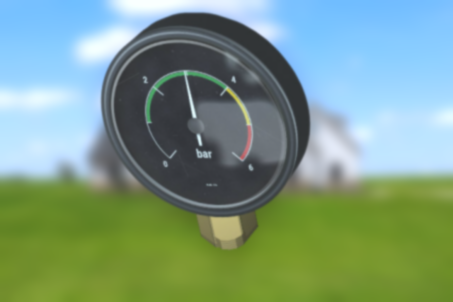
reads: {"value": 3, "unit": "bar"}
